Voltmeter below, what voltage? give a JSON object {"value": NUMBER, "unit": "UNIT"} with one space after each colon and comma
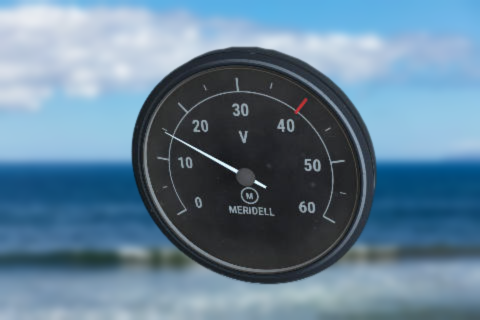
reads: {"value": 15, "unit": "V"}
